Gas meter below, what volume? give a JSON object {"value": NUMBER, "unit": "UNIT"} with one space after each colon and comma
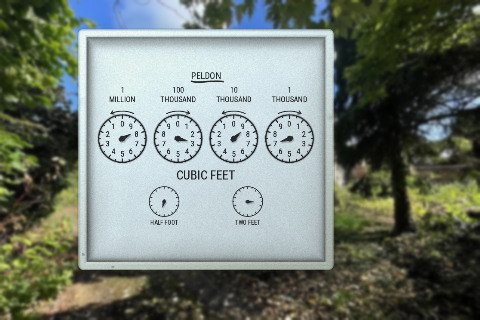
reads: {"value": 828700, "unit": "ft³"}
